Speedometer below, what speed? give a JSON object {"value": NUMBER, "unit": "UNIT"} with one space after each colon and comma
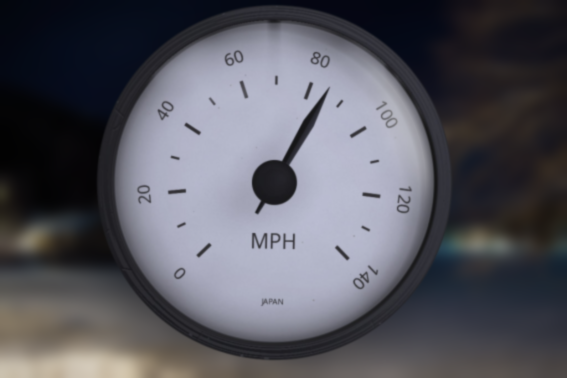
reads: {"value": 85, "unit": "mph"}
